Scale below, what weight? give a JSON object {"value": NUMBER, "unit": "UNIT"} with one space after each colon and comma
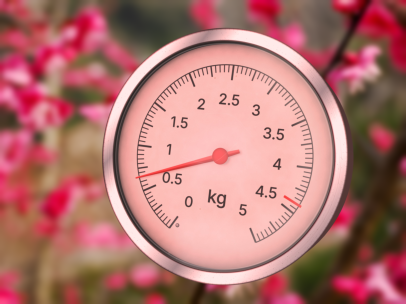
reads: {"value": 0.65, "unit": "kg"}
